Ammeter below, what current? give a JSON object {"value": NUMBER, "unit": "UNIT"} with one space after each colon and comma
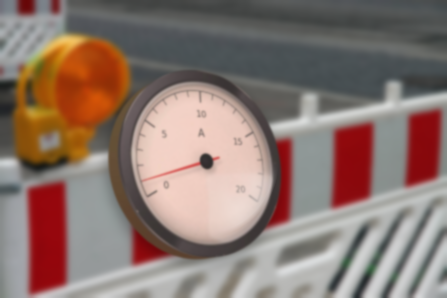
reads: {"value": 1, "unit": "A"}
